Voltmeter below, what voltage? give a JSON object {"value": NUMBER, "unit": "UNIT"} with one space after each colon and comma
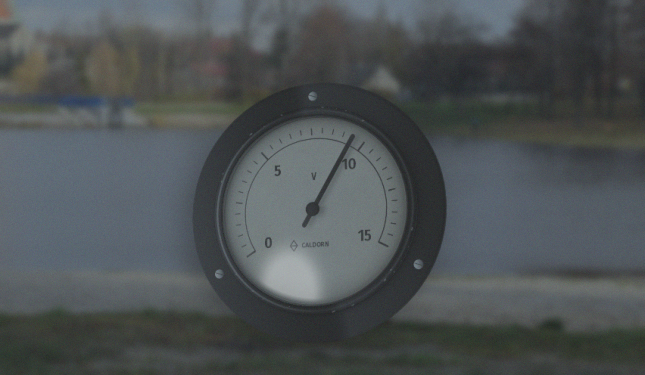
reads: {"value": 9.5, "unit": "V"}
